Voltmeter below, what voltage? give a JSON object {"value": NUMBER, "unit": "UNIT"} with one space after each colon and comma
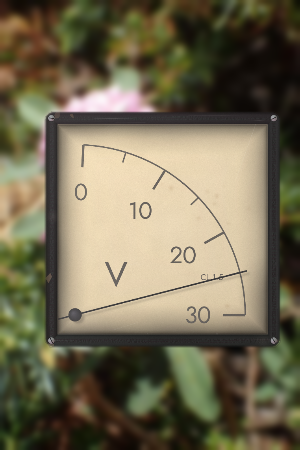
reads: {"value": 25, "unit": "V"}
